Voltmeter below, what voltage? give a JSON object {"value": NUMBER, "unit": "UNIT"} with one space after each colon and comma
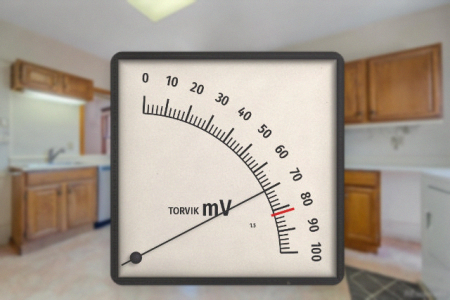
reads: {"value": 70, "unit": "mV"}
